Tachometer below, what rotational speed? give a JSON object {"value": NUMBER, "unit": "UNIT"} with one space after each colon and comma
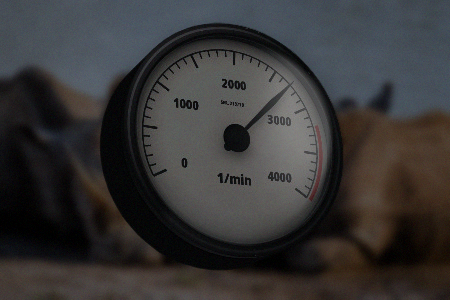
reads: {"value": 2700, "unit": "rpm"}
